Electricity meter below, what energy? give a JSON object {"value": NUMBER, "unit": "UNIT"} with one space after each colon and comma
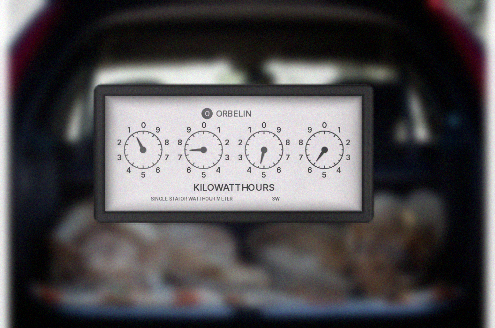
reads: {"value": 746, "unit": "kWh"}
